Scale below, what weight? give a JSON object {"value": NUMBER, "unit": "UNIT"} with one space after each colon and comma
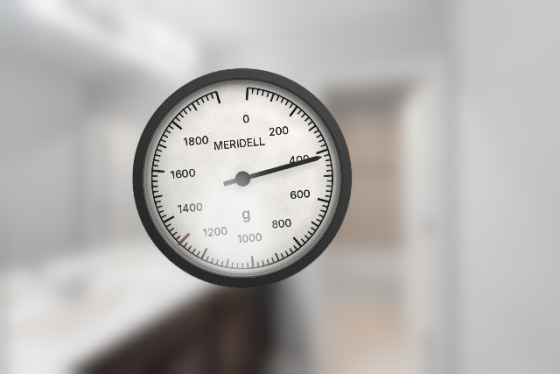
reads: {"value": 420, "unit": "g"}
